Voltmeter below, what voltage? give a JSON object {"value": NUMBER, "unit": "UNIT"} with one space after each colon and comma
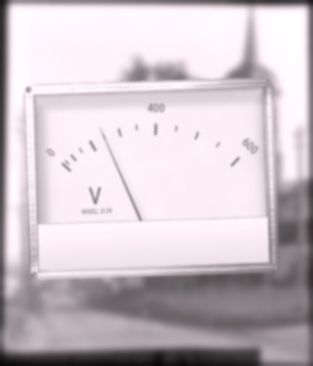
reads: {"value": 250, "unit": "V"}
